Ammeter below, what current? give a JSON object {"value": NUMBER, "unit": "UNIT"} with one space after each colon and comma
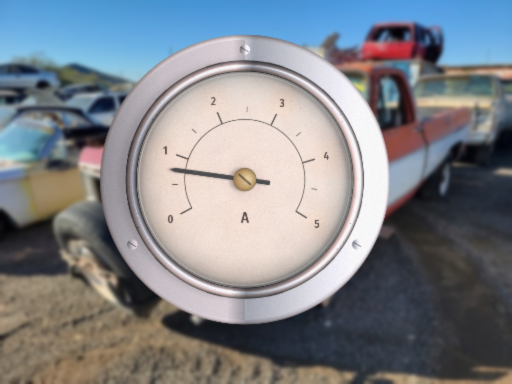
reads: {"value": 0.75, "unit": "A"}
